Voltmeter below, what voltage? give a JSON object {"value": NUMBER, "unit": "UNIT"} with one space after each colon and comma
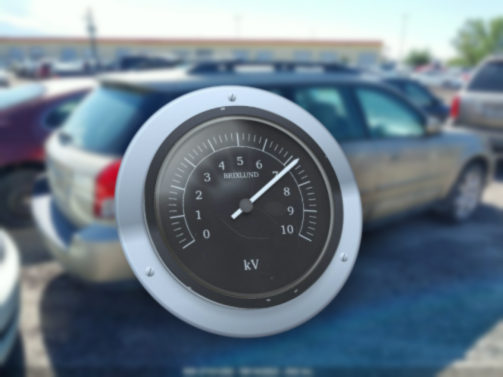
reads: {"value": 7.2, "unit": "kV"}
